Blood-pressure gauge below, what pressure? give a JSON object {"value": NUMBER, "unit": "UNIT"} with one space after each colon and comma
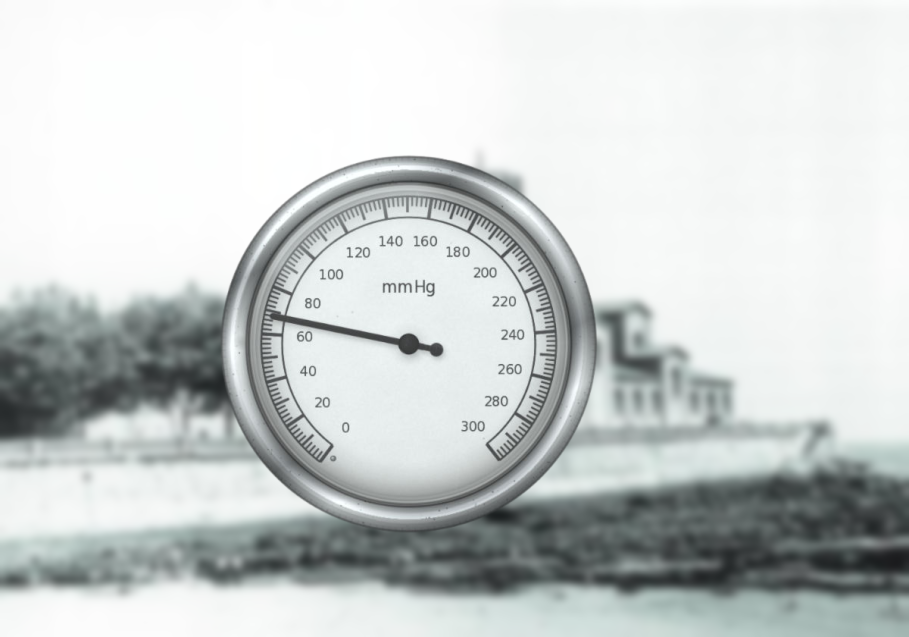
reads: {"value": 68, "unit": "mmHg"}
